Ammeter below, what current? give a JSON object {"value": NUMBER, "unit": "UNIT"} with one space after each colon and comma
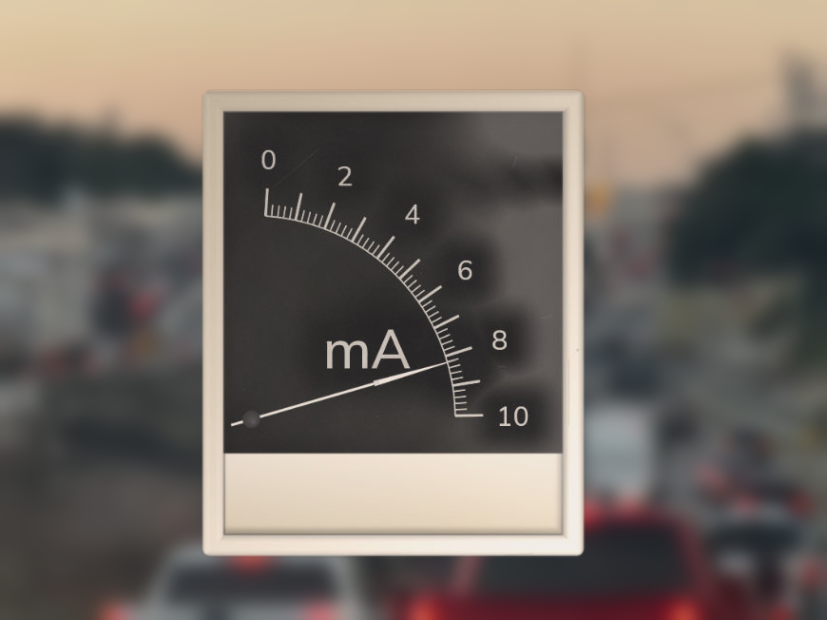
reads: {"value": 8.2, "unit": "mA"}
